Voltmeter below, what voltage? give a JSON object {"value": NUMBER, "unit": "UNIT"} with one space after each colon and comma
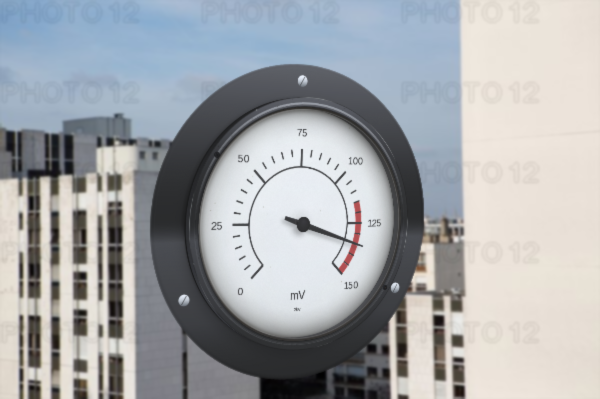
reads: {"value": 135, "unit": "mV"}
